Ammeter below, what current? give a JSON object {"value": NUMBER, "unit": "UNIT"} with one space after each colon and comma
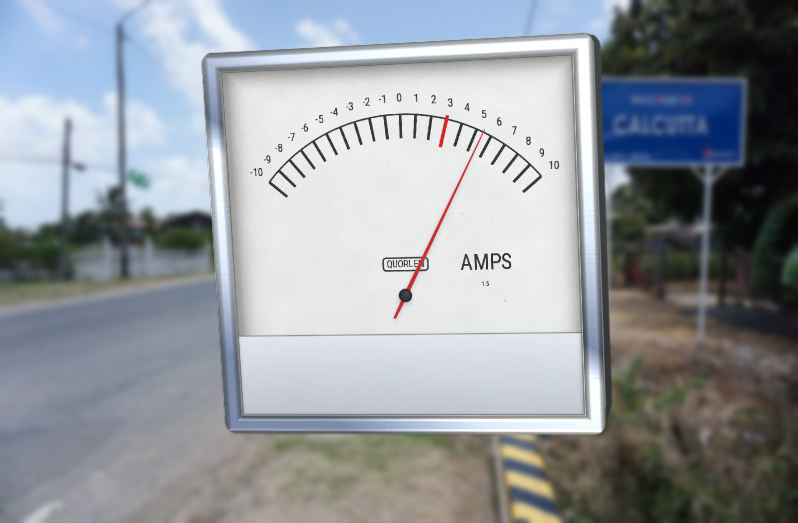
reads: {"value": 5.5, "unit": "A"}
